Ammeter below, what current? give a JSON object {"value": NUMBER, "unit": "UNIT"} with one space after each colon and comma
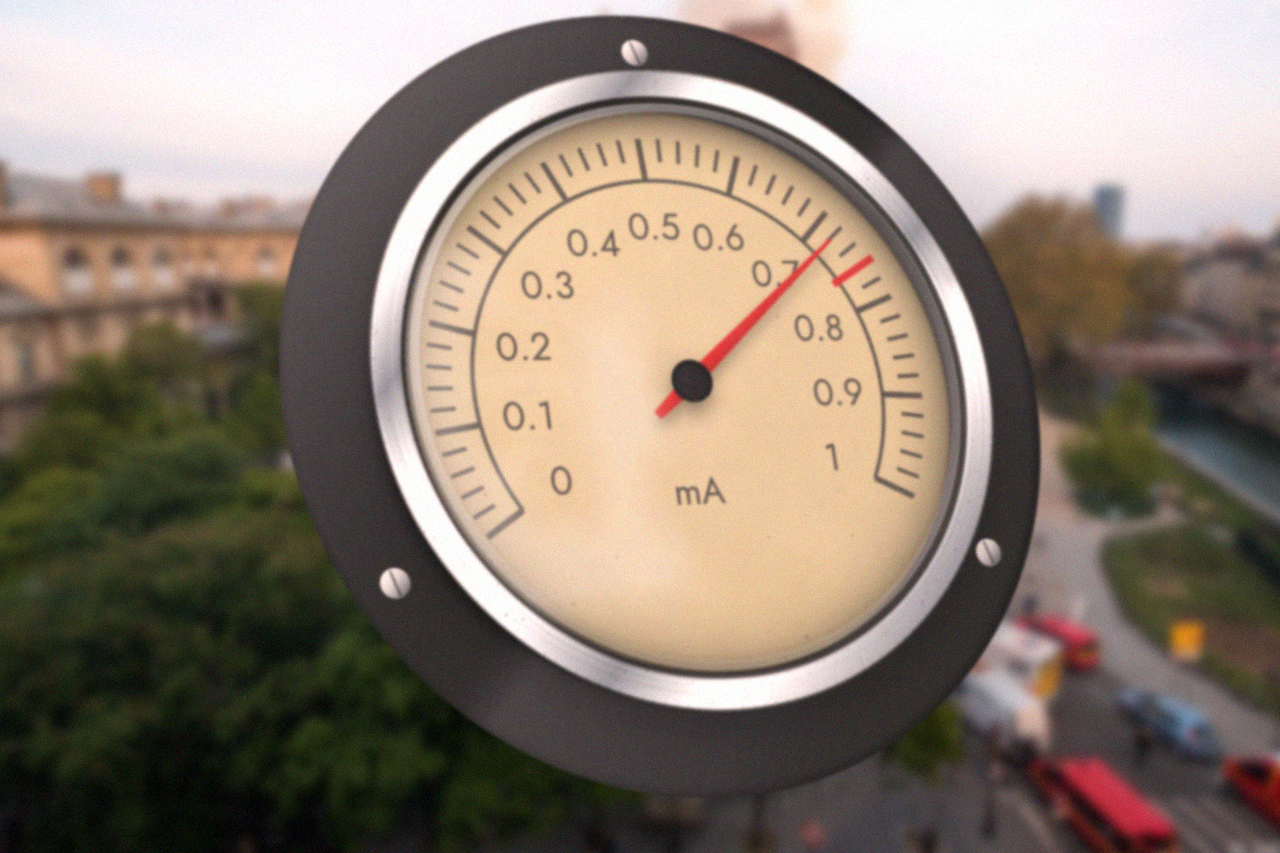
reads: {"value": 0.72, "unit": "mA"}
